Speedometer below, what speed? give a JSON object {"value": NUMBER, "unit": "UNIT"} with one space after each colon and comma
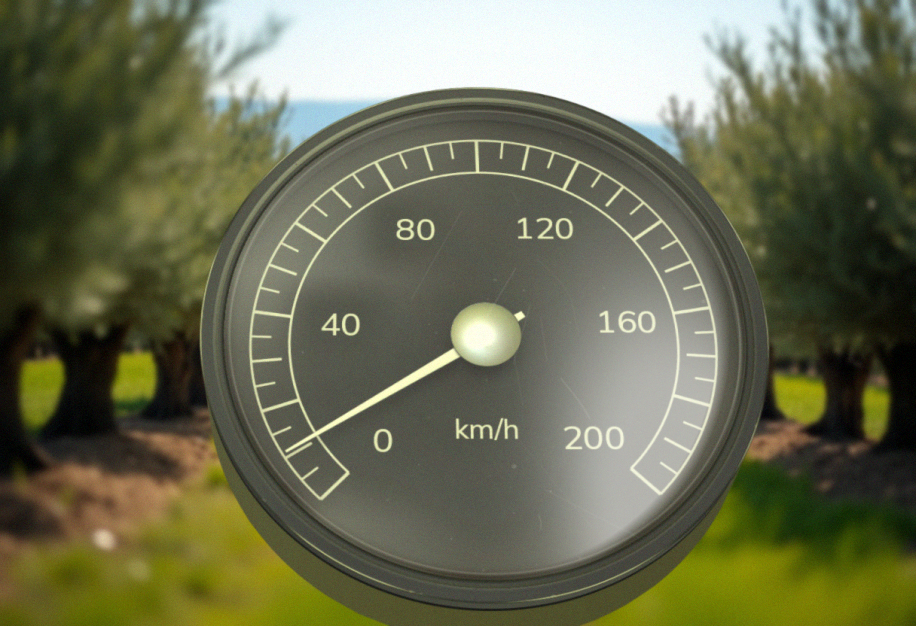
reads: {"value": 10, "unit": "km/h"}
